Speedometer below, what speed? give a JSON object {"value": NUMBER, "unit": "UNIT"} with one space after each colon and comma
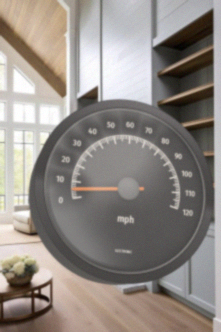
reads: {"value": 5, "unit": "mph"}
